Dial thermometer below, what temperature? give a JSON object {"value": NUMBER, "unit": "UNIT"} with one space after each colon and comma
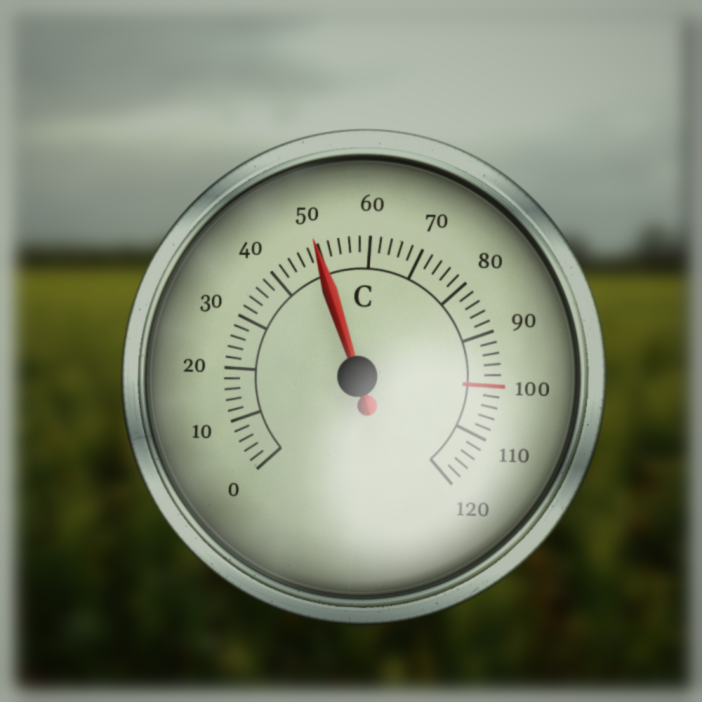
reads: {"value": 50, "unit": "°C"}
